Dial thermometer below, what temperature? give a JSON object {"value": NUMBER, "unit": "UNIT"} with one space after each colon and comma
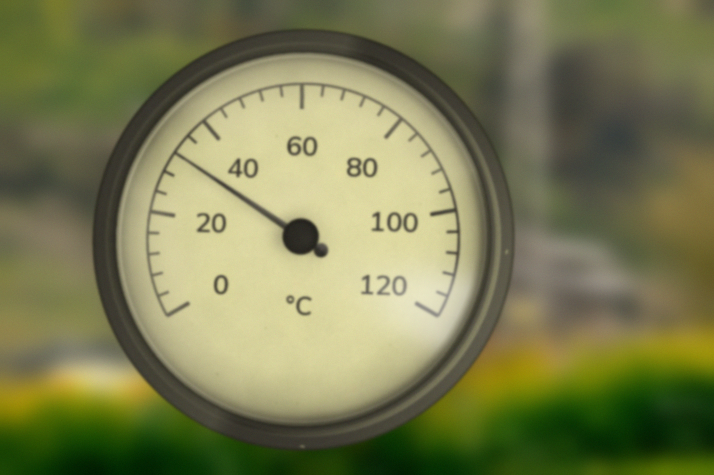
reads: {"value": 32, "unit": "°C"}
